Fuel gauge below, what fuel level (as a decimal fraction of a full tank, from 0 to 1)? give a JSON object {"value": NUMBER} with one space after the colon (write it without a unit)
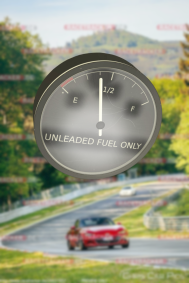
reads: {"value": 0.375}
